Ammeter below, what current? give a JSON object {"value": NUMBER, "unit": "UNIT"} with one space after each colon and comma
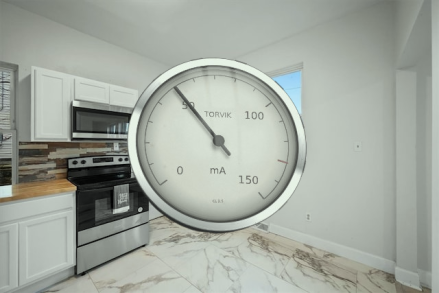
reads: {"value": 50, "unit": "mA"}
